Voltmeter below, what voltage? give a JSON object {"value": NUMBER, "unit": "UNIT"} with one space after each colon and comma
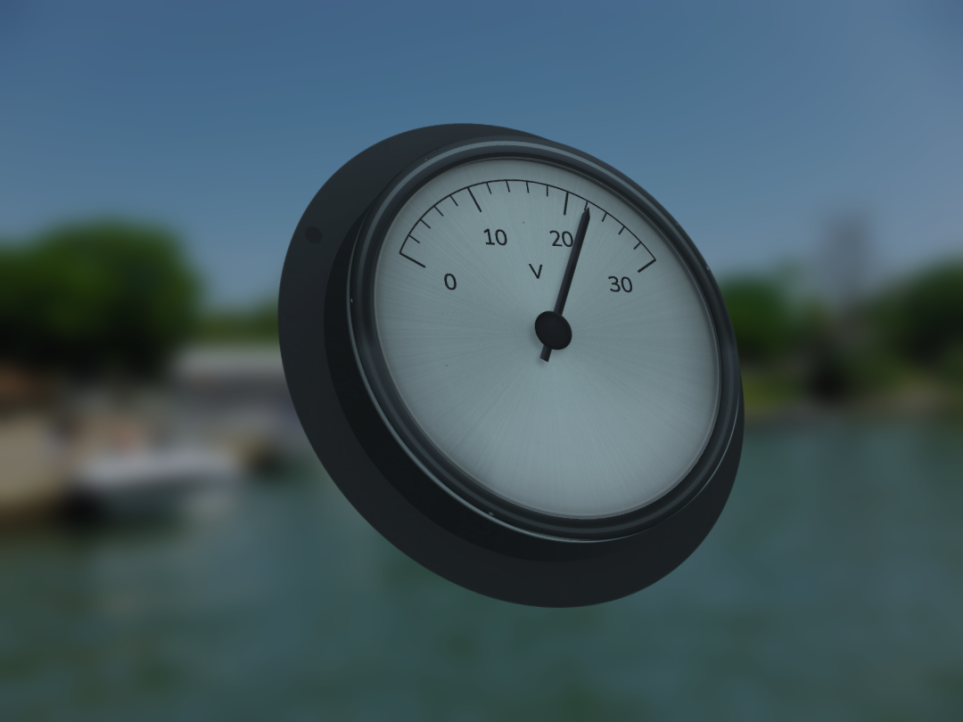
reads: {"value": 22, "unit": "V"}
